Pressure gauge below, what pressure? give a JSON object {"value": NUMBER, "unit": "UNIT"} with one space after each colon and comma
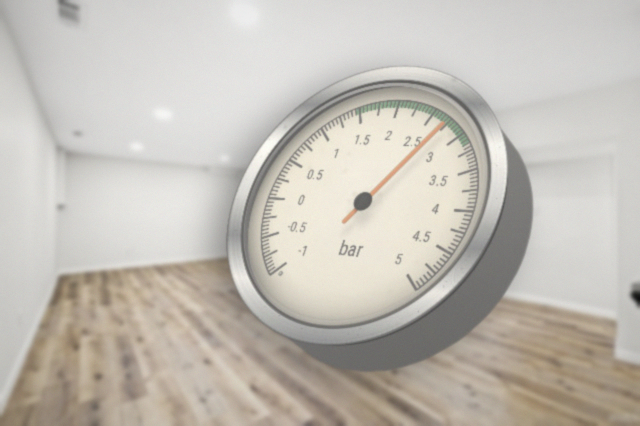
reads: {"value": 2.75, "unit": "bar"}
